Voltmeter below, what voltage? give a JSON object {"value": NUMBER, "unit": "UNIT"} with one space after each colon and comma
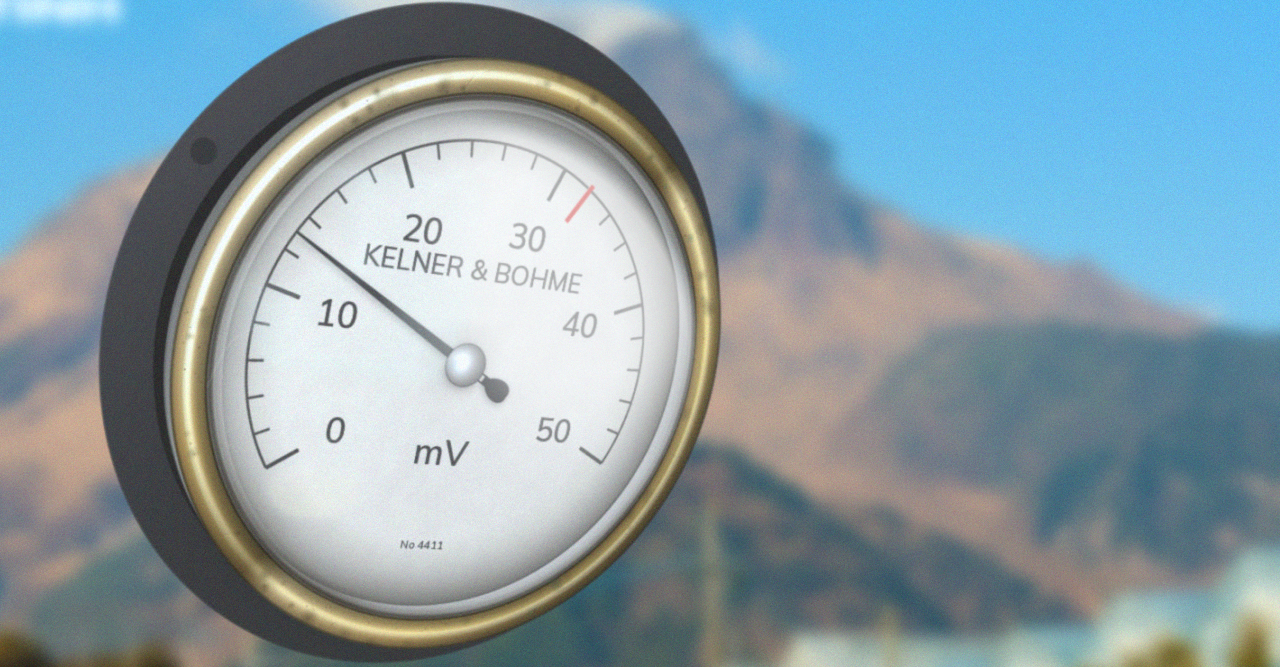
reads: {"value": 13, "unit": "mV"}
